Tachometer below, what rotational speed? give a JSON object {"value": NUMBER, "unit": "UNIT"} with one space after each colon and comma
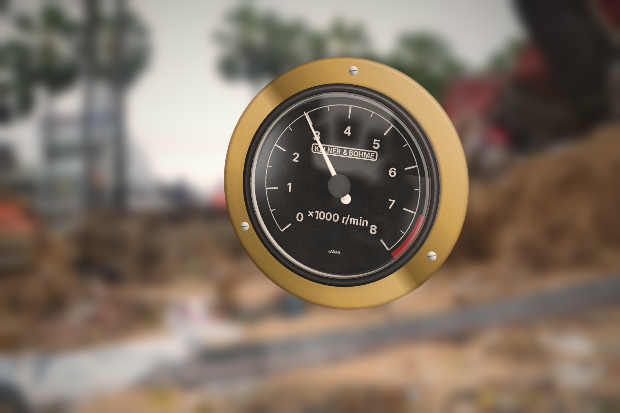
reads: {"value": 3000, "unit": "rpm"}
